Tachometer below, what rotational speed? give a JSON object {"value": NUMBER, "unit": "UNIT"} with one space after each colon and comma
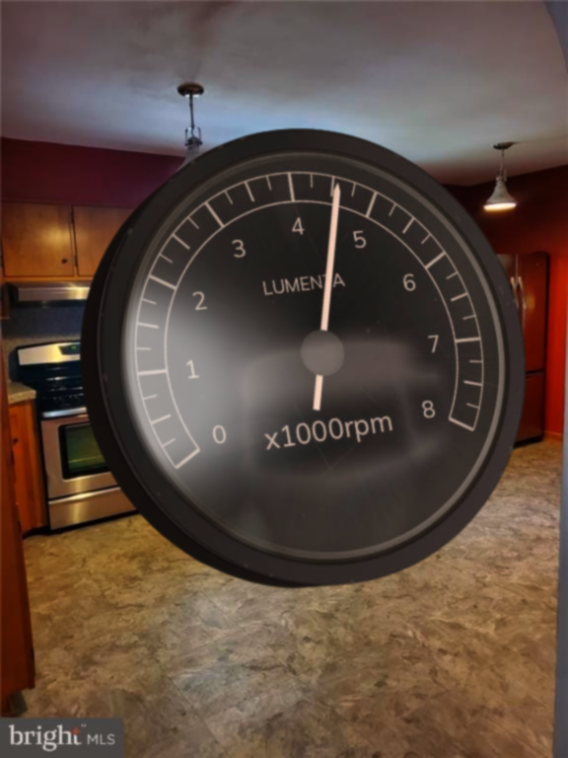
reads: {"value": 4500, "unit": "rpm"}
